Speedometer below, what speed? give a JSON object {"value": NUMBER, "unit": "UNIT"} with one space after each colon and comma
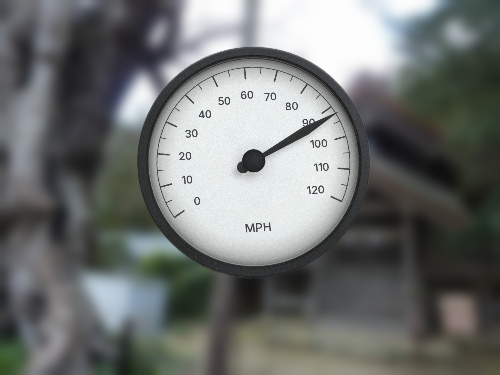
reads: {"value": 92.5, "unit": "mph"}
